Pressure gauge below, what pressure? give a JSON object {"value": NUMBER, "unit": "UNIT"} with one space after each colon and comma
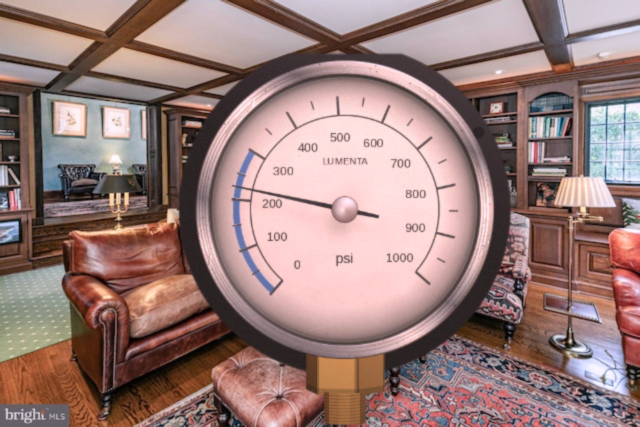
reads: {"value": 225, "unit": "psi"}
